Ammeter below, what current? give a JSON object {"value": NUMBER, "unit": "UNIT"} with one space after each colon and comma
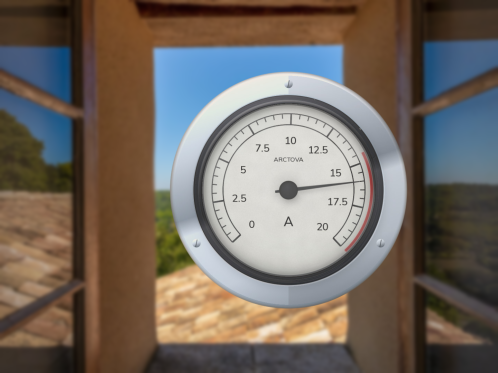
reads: {"value": 16, "unit": "A"}
